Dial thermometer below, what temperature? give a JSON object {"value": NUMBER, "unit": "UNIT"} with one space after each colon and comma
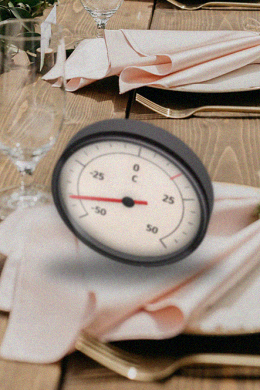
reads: {"value": -40, "unit": "°C"}
